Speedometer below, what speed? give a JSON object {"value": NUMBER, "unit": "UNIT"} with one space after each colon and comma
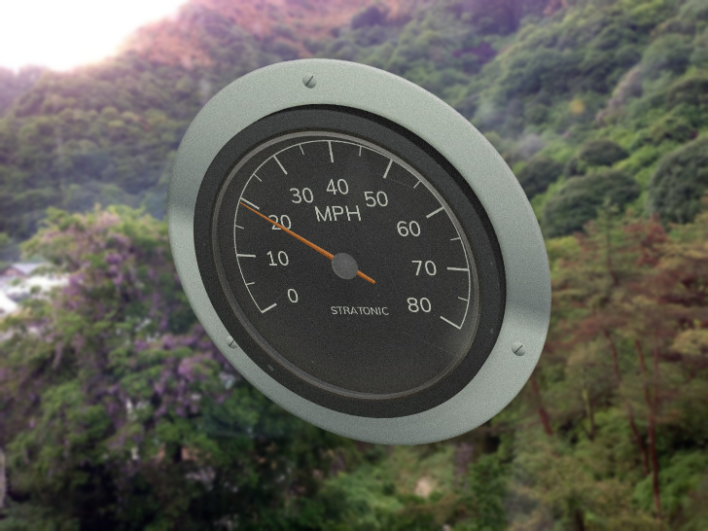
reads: {"value": 20, "unit": "mph"}
